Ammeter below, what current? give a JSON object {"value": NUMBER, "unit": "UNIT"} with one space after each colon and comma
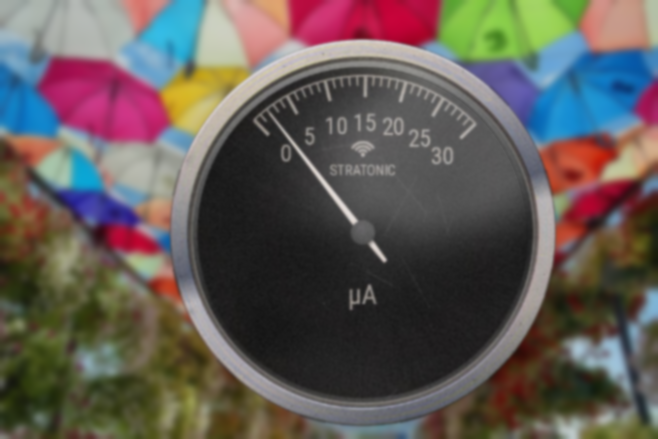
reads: {"value": 2, "unit": "µA"}
